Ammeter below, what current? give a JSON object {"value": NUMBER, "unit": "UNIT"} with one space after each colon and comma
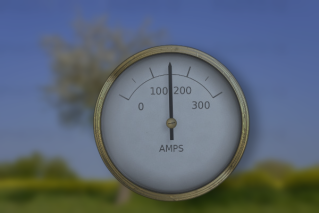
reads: {"value": 150, "unit": "A"}
